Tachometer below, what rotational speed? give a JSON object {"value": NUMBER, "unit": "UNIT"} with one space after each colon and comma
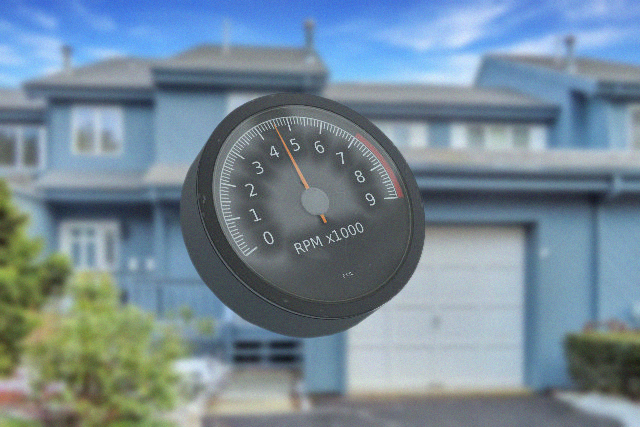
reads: {"value": 4500, "unit": "rpm"}
